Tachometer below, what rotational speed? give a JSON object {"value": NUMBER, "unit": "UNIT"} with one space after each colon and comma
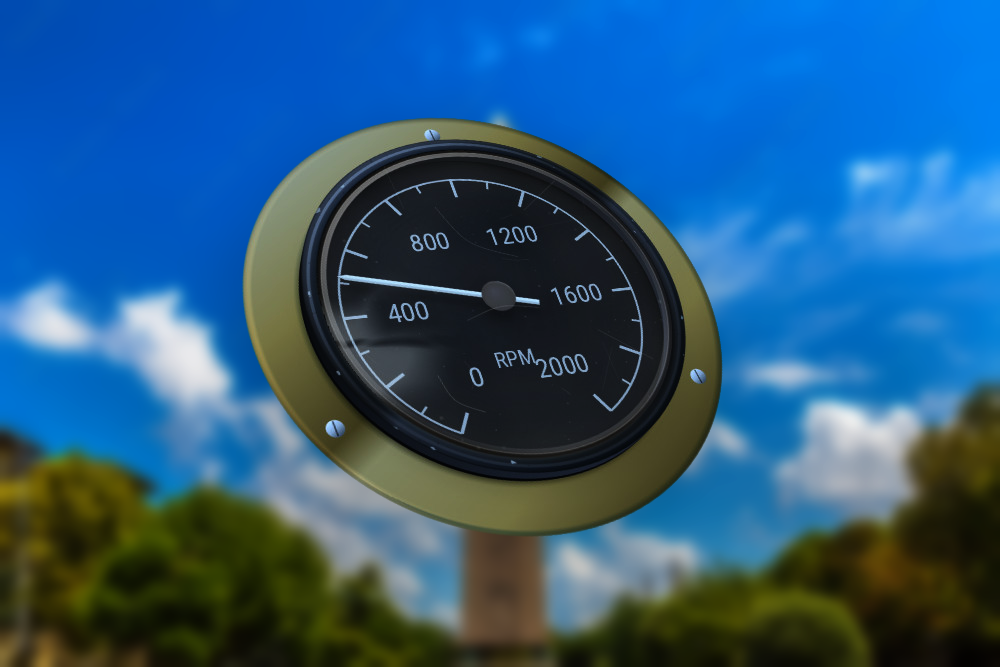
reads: {"value": 500, "unit": "rpm"}
